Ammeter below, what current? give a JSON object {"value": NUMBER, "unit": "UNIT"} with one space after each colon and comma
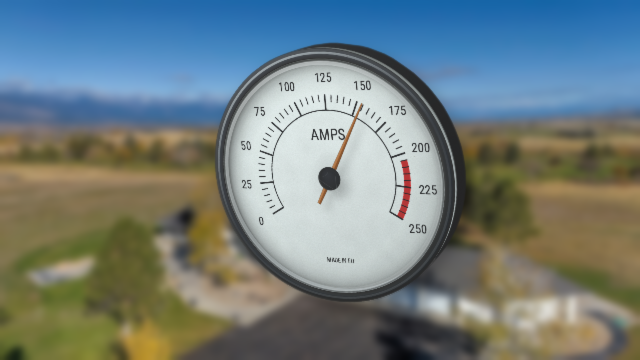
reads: {"value": 155, "unit": "A"}
